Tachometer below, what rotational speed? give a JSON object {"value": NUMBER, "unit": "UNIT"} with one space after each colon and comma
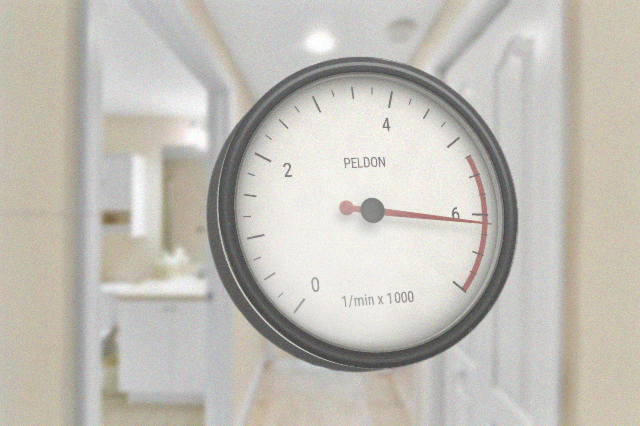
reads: {"value": 6125, "unit": "rpm"}
